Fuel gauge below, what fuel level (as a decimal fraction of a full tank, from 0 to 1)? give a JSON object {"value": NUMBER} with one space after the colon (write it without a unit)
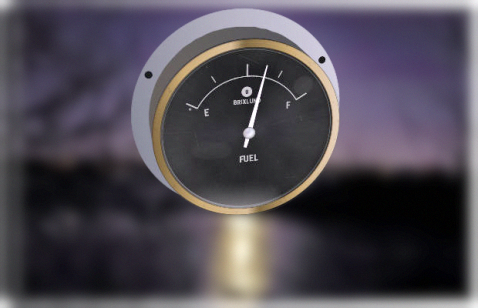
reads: {"value": 0.625}
